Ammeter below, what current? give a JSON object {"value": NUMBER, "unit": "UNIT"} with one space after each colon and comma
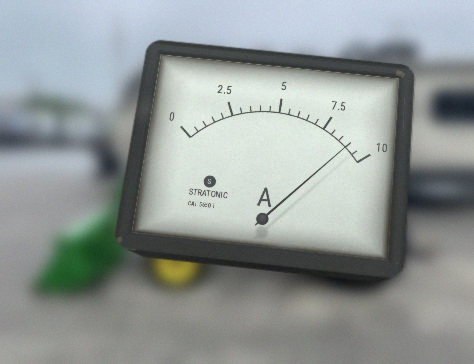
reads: {"value": 9, "unit": "A"}
